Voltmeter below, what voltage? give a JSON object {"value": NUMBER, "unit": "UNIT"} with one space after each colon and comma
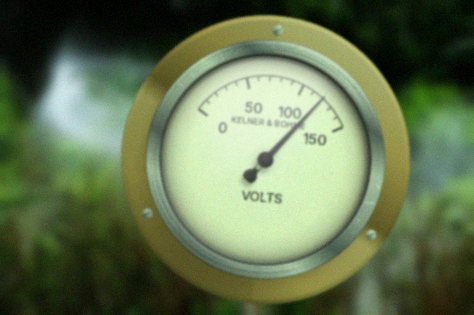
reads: {"value": 120, "unit": "V"}
